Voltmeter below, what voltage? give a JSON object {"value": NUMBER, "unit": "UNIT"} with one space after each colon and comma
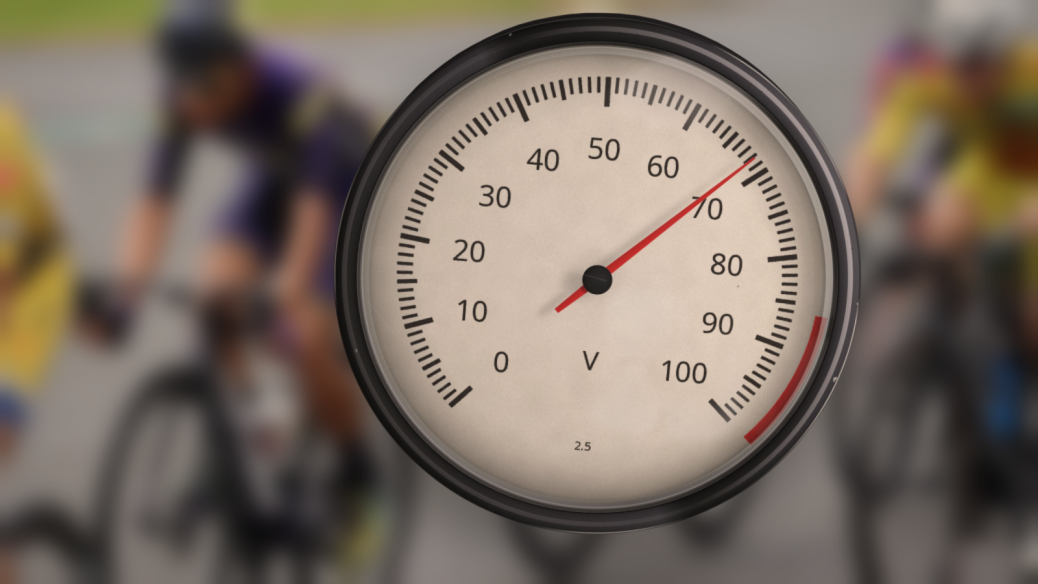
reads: {"value": 68, "unit": "V"}
